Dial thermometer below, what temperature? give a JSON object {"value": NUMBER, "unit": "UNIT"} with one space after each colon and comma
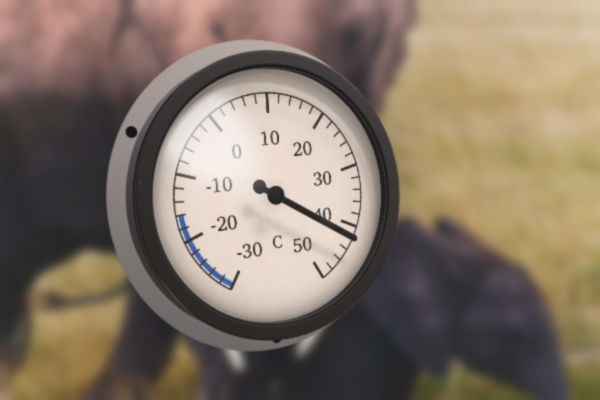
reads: {"value": 42, "unit": "°C"}
